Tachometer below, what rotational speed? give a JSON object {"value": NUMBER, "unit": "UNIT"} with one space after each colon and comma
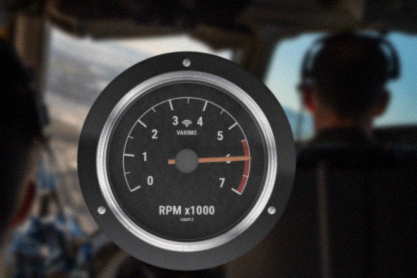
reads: {"value": 6000, "unit": "rpm"}
